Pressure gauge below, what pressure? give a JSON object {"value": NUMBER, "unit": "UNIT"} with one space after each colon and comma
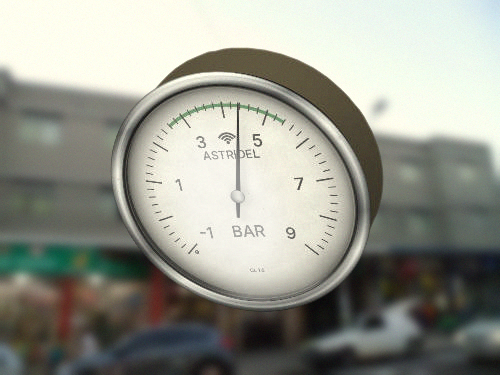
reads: {"value": 4.4, "unit": "bar"}
